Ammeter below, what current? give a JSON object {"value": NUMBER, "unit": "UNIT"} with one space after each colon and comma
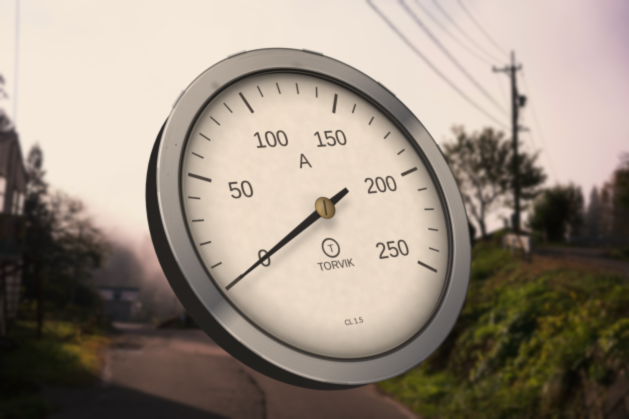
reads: {"value": 0, "unit": "A"}
